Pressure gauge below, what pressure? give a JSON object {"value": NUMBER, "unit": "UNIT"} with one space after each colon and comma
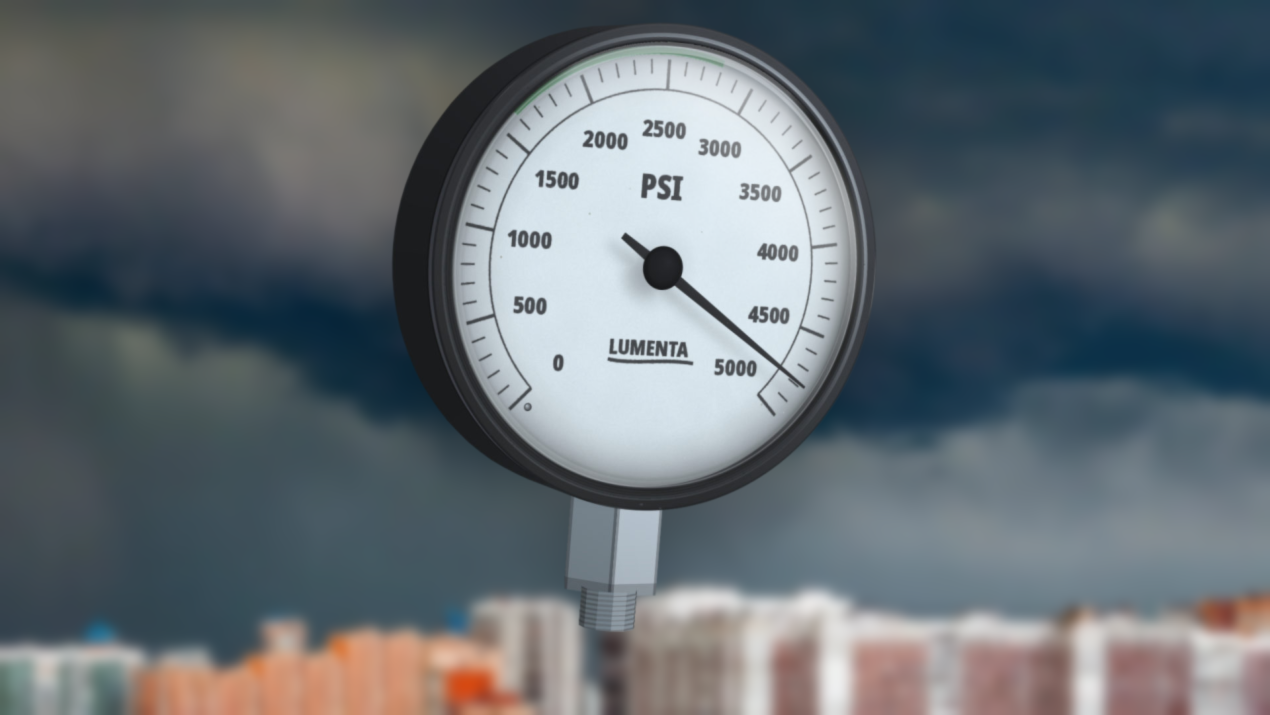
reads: {"value": 4800, "unit": "psi"}
